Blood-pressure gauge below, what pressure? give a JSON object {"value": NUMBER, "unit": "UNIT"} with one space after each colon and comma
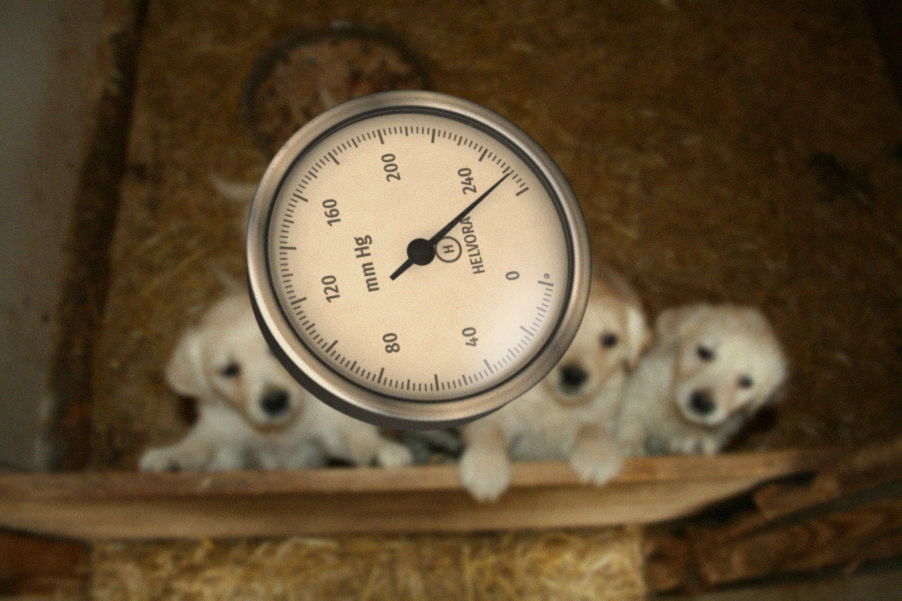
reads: {"value": 252, "unit": "mmHg"}
